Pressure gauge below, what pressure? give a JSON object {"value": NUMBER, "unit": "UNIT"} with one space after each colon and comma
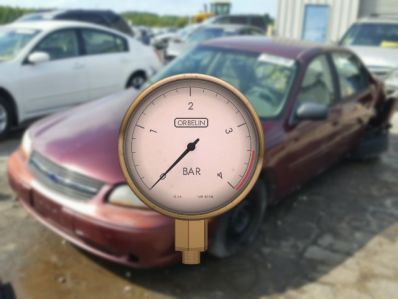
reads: {"value": 0, "unit": "bar"}
